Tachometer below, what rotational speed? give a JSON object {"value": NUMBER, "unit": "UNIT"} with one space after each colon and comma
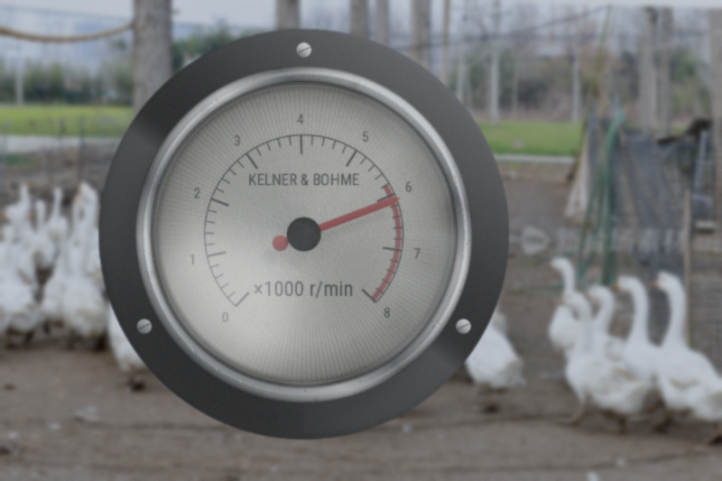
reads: {"value": 6100, "unit": "rpm"}
